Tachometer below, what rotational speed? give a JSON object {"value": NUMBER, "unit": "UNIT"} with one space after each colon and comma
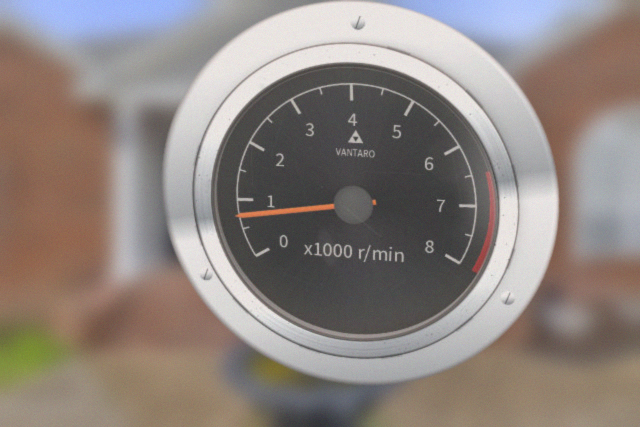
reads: {"value": 750, "unit": "rpm"}
